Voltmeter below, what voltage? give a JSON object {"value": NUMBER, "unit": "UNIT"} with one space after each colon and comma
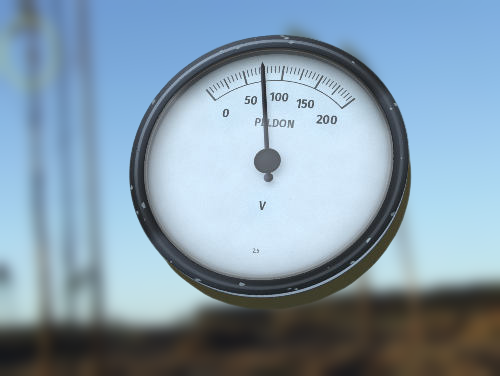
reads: {"value": 75, "unit": "V"}
